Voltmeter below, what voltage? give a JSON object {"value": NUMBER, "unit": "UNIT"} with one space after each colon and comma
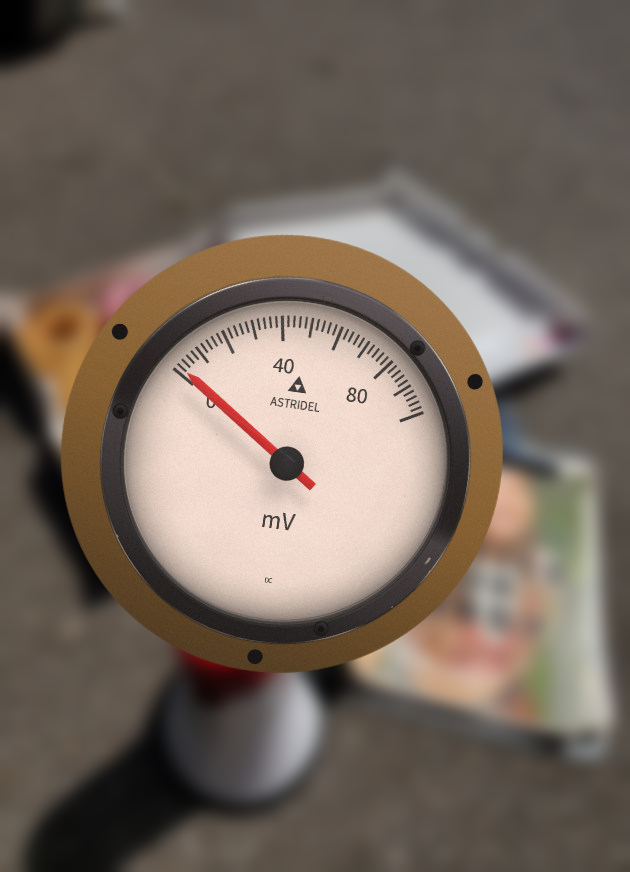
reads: {"value": 2, "unit": "mV"}
